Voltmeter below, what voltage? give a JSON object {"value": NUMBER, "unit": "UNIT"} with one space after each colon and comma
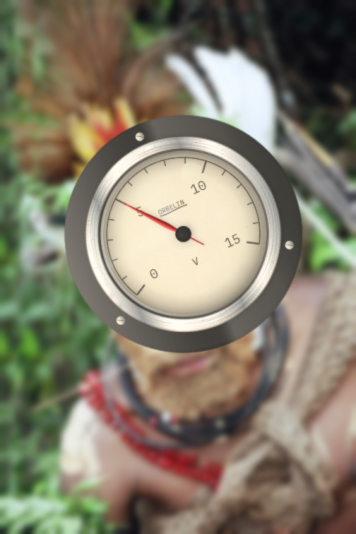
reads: {"value": 5, "unit": "V"}
